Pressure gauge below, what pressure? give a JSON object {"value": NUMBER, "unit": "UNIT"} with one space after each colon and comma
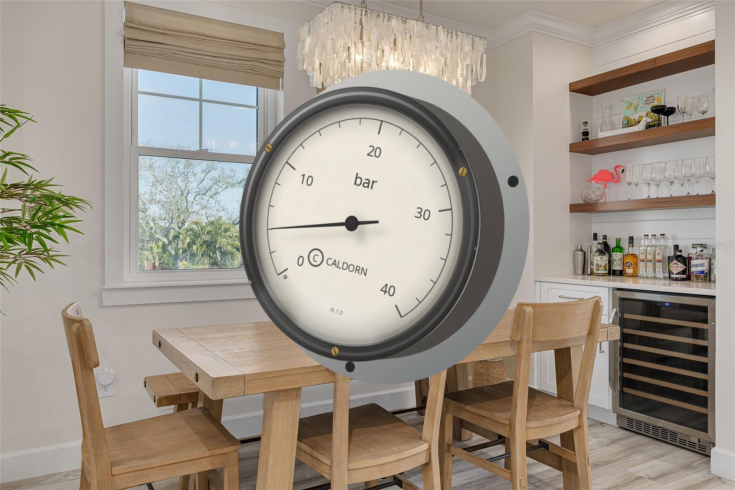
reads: {"value": 4, "unit": "bar"}
